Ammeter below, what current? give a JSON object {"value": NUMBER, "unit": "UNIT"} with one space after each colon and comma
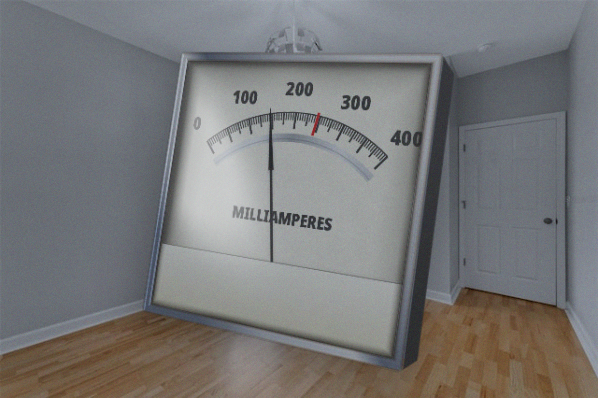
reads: {"value": 150, "unit": "mA"}
